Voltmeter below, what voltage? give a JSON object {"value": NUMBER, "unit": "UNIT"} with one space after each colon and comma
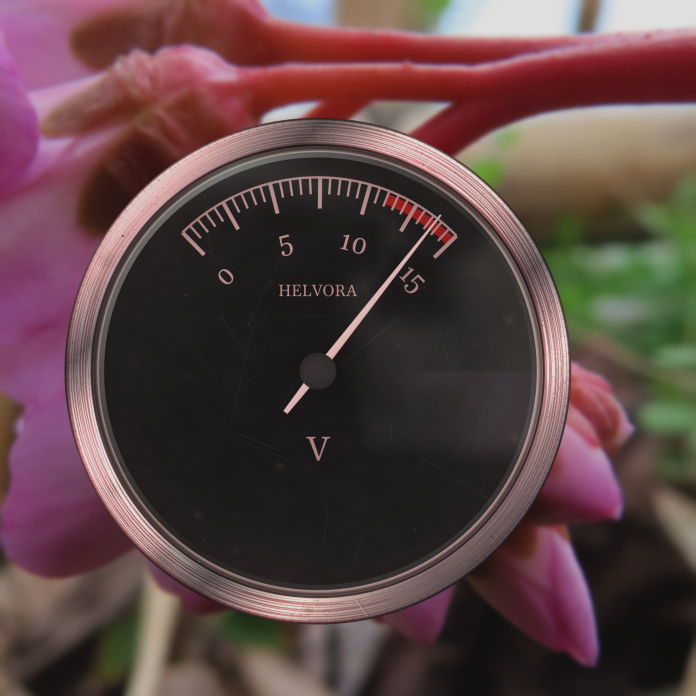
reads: {"value": 13.75, "unit": "V"}
